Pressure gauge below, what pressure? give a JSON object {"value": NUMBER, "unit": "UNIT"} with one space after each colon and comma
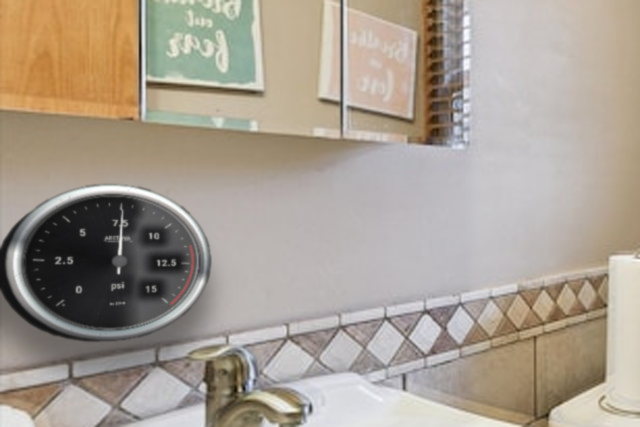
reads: {"value": 7.5, "unit": "psi"}
